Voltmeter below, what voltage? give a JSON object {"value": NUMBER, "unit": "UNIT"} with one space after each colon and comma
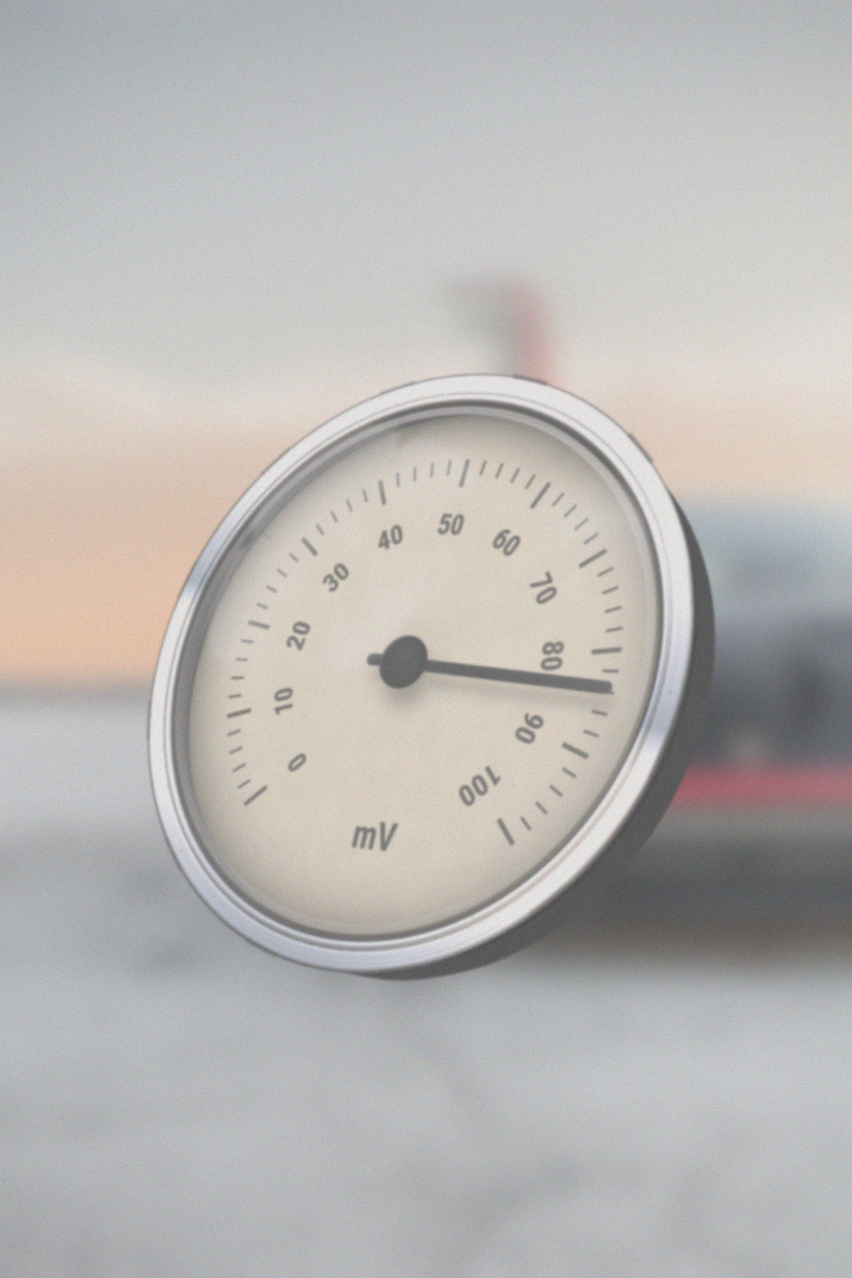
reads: {"value": 84, "unit": "mV"}
